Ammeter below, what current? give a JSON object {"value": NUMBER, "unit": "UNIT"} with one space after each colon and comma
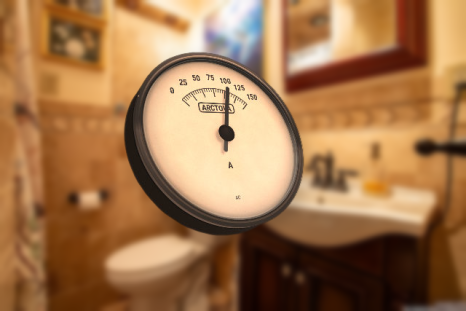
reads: {"value": 100, "unit": "A"}
